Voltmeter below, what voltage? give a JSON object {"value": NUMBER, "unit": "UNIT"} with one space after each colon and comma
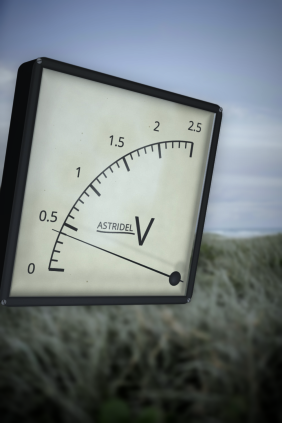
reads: {"value": 0.4, "unit": "V"}
